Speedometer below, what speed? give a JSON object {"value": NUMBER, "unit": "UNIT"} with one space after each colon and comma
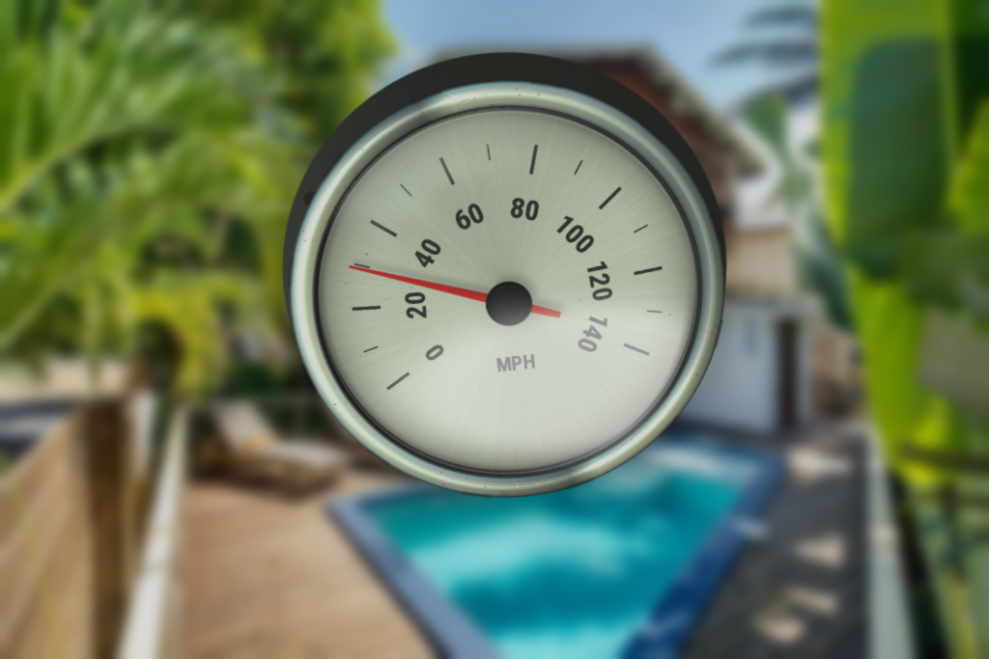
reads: {"value": 30, "unit": "mph"}
